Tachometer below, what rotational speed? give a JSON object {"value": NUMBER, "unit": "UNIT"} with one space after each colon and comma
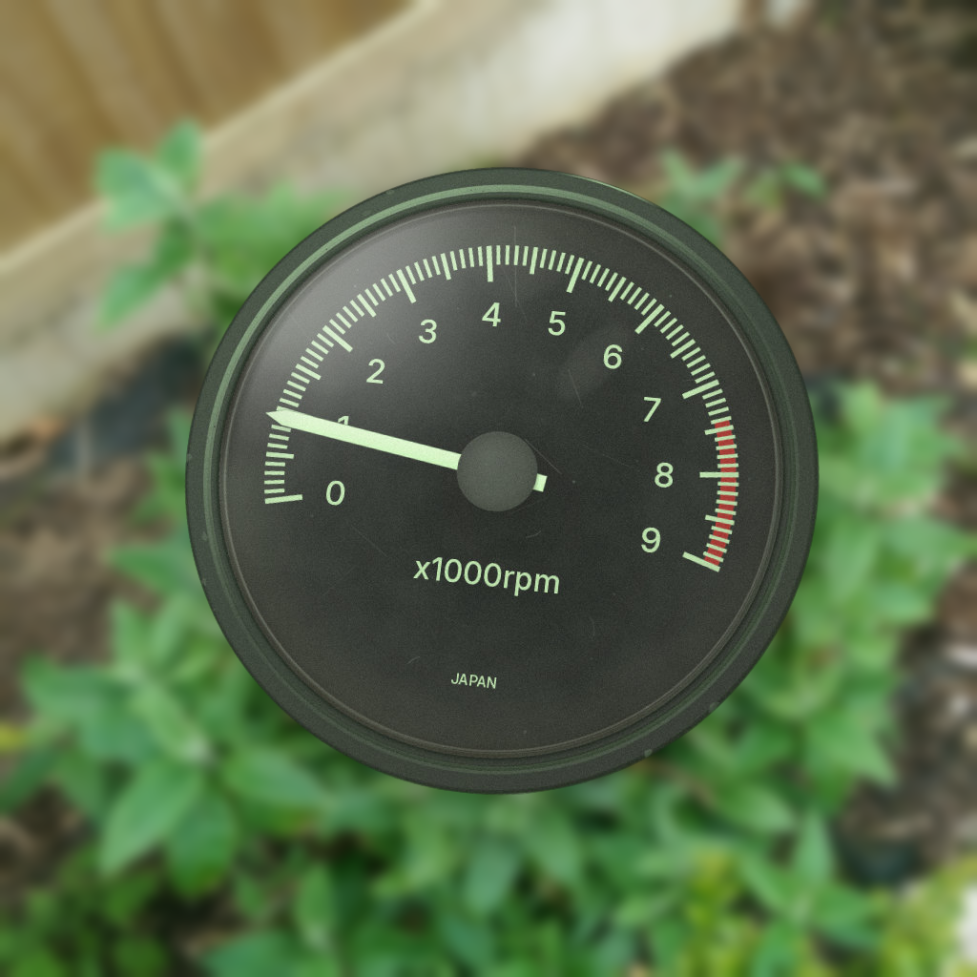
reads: {"value": 900, "unit": "rpm"}
